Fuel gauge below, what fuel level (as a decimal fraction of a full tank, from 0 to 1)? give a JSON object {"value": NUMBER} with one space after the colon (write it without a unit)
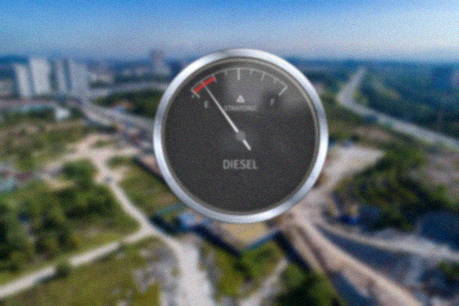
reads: {"value": 0.125}
